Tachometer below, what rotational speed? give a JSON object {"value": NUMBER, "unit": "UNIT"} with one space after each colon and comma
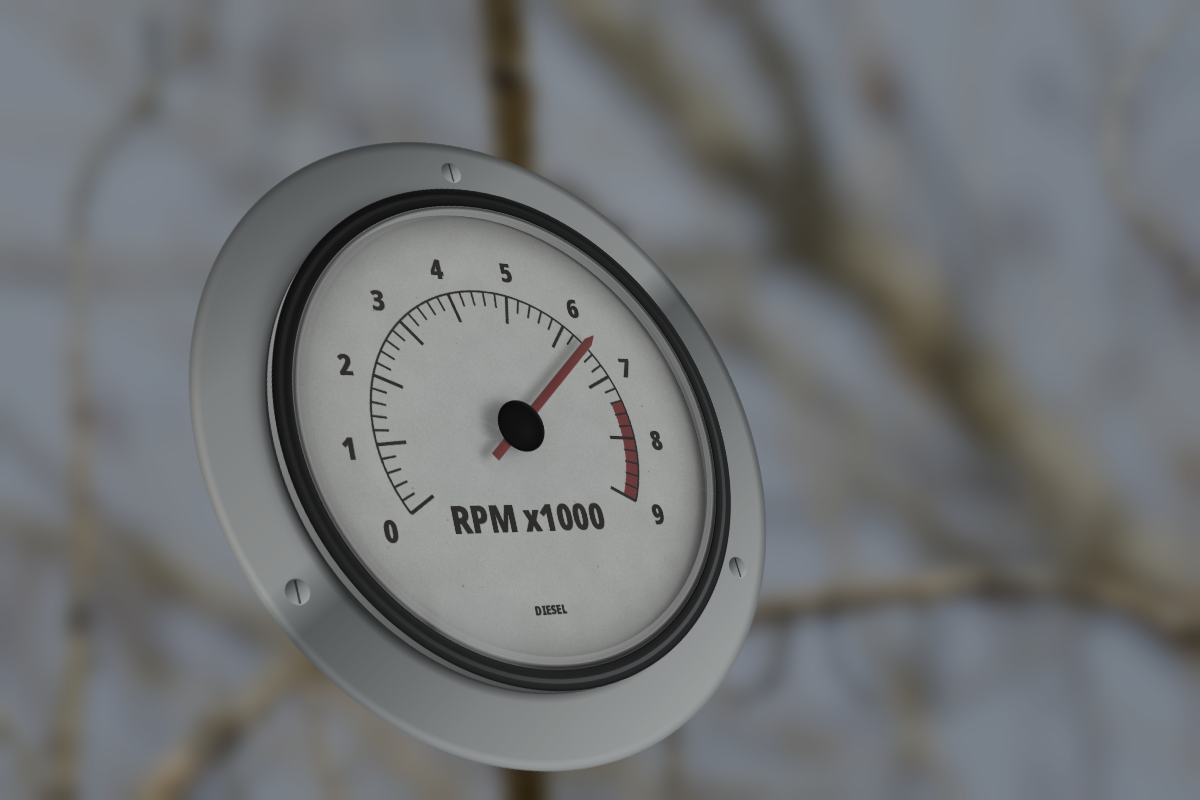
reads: {"value": 6400, "unit": "rpm"}
